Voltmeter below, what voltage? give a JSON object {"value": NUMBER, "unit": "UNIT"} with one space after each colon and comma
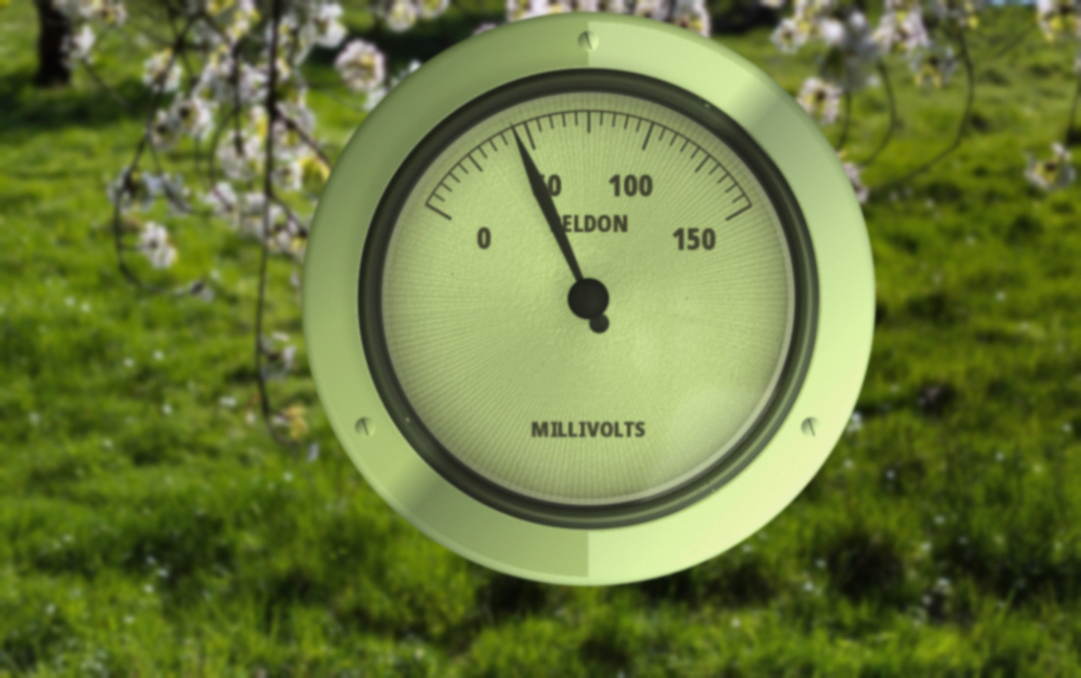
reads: {"value": 45, "unit": "mV"}
